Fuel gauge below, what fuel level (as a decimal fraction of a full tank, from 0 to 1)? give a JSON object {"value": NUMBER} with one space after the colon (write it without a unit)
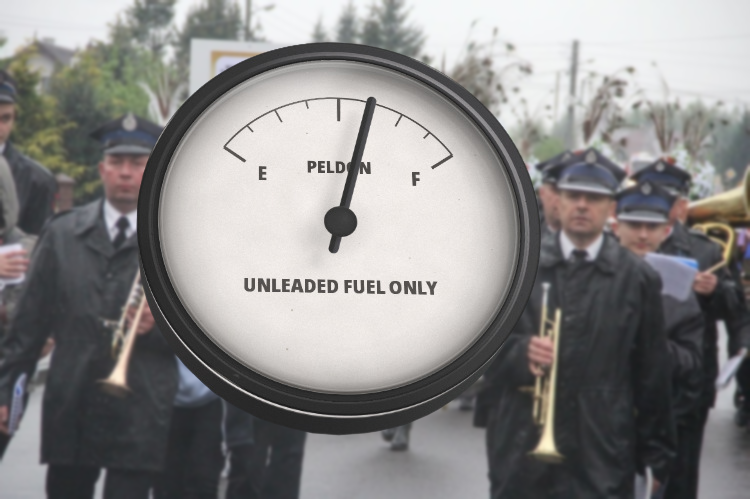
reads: {"value": 0.625}
